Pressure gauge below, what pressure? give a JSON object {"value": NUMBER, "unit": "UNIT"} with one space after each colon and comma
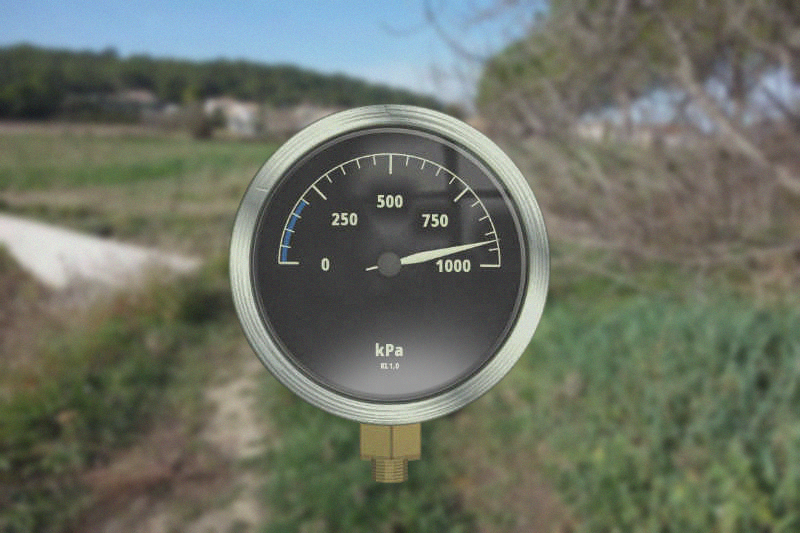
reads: {"value": 925, "unit": "kPa"}
